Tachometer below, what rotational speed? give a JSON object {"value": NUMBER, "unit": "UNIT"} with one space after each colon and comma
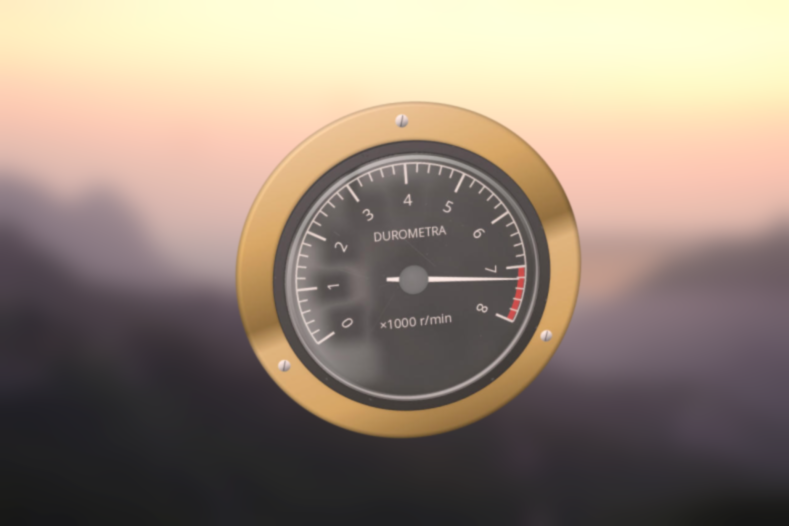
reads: {"value": 7200, "unit": "rpm"}
